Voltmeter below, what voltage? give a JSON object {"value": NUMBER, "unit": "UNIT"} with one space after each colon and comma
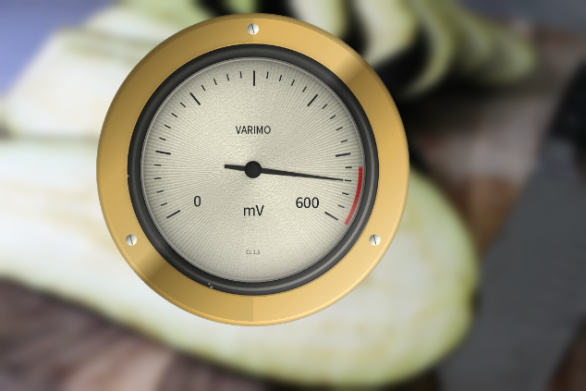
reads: {"value": 540, "unit": "mV"}
